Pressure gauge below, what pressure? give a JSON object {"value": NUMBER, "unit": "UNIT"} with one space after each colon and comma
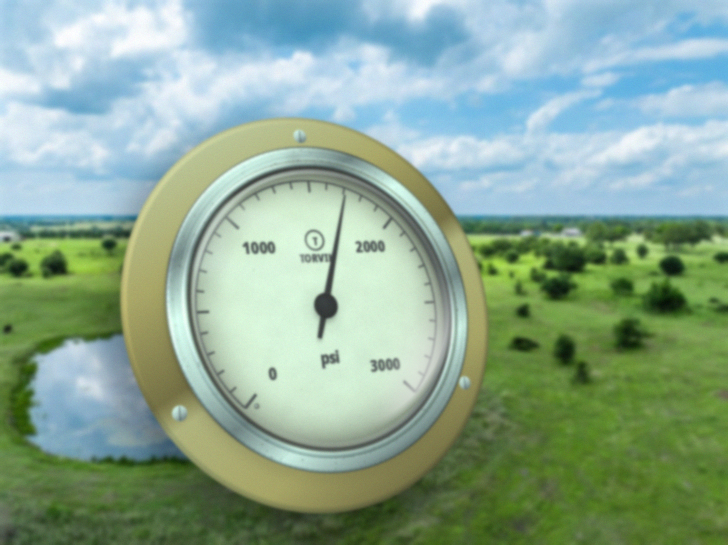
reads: {"value": 1700, "unit": "psi"}
